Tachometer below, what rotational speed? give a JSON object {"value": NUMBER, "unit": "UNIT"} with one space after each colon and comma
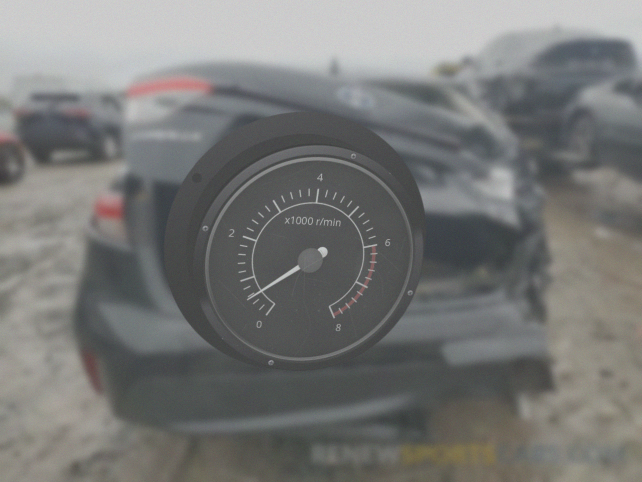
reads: {"value": 600, "unit": "rpm"}
